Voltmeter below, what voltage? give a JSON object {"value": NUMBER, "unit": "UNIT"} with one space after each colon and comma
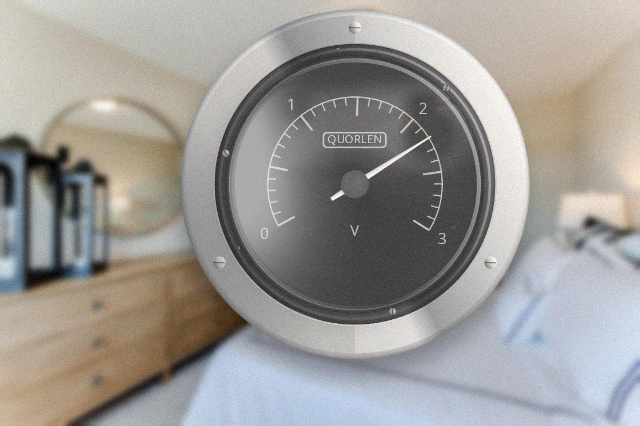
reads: {"value": 2.2, "unit": "V"}
